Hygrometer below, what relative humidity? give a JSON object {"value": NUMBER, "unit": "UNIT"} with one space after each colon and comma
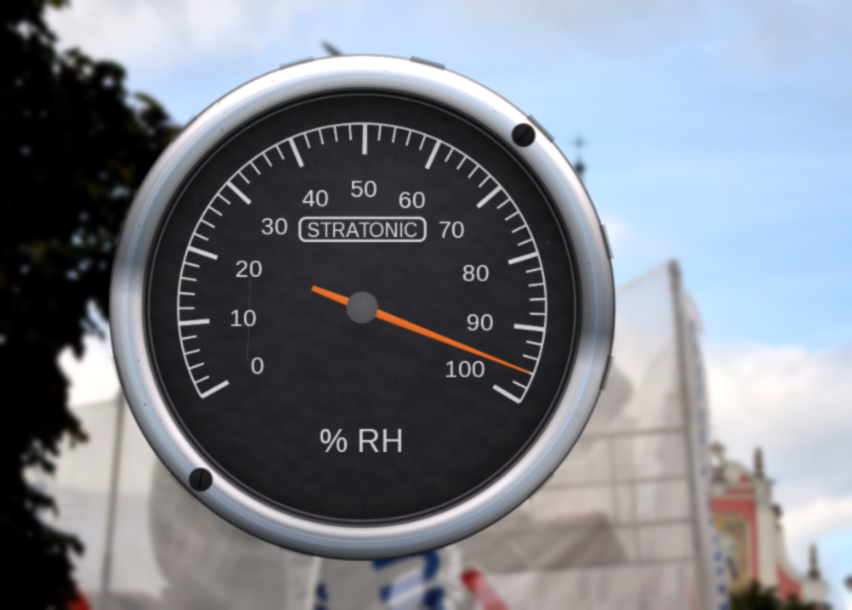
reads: {"value": 96, "unit": "%"}
